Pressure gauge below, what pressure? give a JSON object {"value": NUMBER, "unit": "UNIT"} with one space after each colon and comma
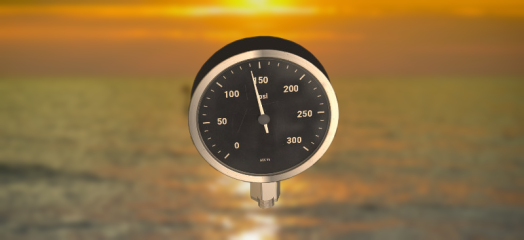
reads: {"value": 140, "unit": "psi"}
